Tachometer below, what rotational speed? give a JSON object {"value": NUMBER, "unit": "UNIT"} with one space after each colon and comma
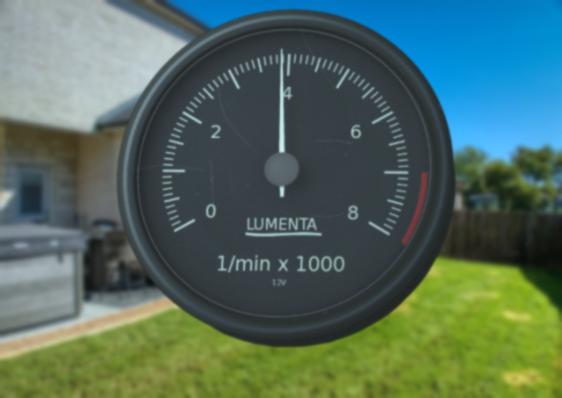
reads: {"value": 3900, "unit": "rpm"}
